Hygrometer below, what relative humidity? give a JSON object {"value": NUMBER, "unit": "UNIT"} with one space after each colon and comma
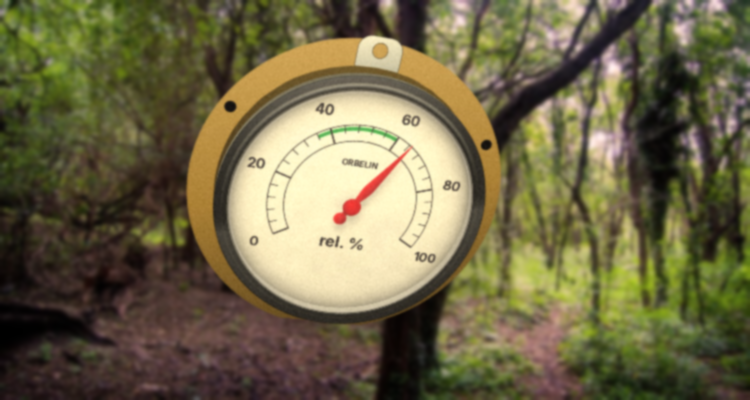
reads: {"value": 64, "unit": "%"}
